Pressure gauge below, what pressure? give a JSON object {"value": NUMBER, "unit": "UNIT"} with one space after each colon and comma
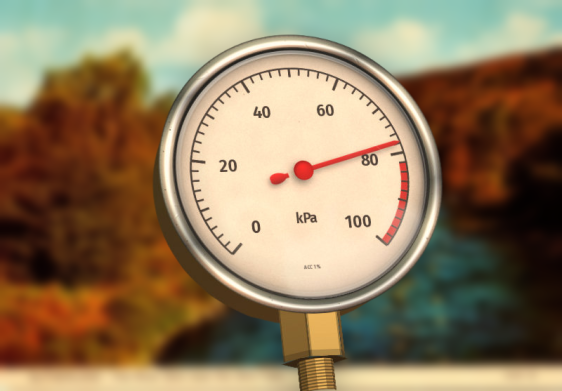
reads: {"value": 78, "unit": "kPa"}
